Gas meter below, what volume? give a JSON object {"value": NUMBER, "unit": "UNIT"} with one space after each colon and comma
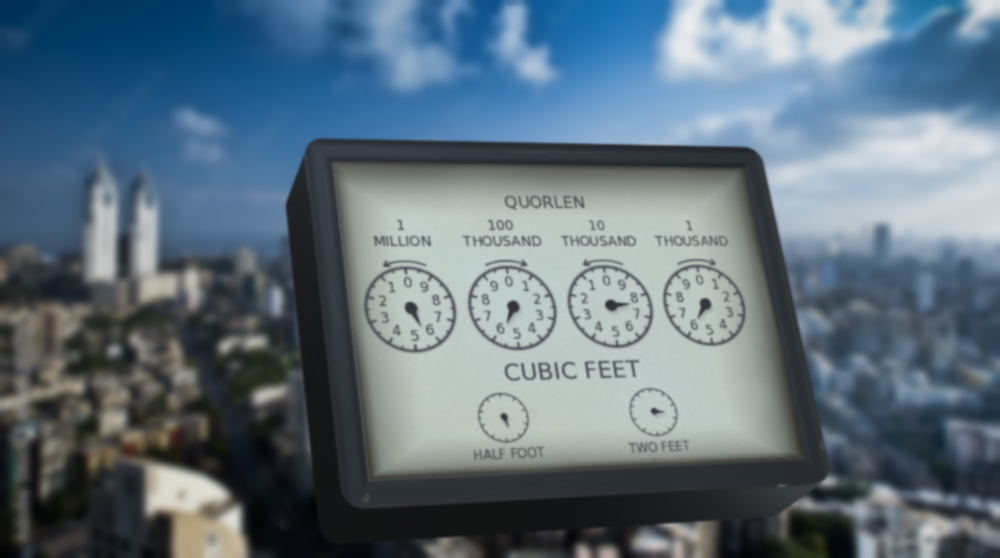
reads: {"value": 557600, "unit": "ft³"}
